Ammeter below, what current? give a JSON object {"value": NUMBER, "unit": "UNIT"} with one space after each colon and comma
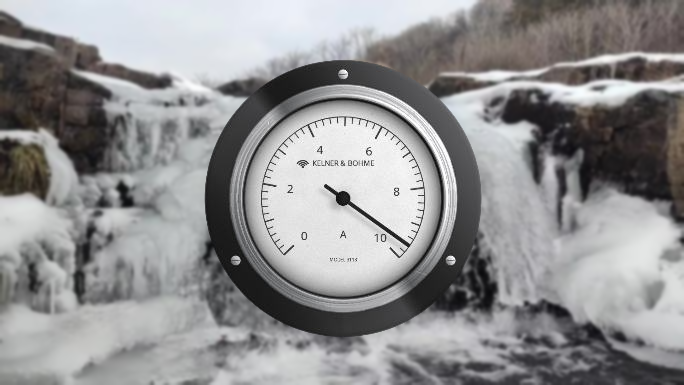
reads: {"value": 9.6, "unit": "A"}
